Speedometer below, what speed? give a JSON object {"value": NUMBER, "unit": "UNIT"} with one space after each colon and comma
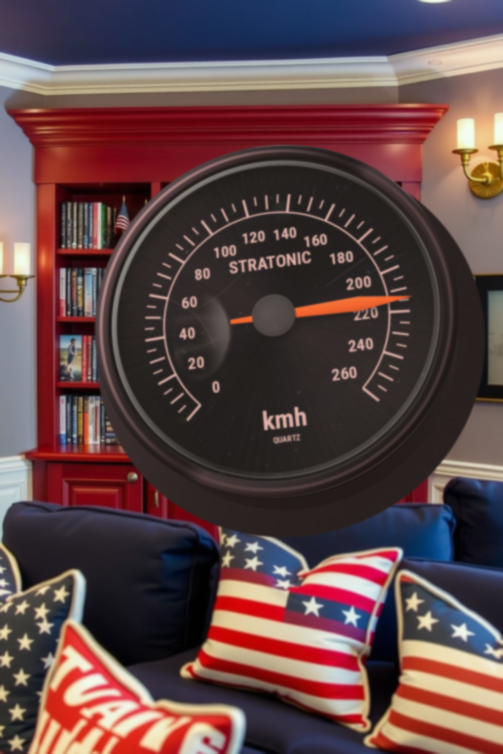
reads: {"value": 215, "unit": "km/h"}
